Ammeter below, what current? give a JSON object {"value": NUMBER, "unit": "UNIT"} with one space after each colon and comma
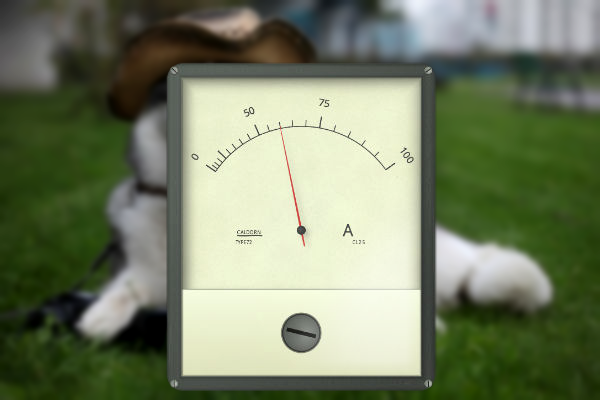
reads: {"value": 60, "unit": "A"}
